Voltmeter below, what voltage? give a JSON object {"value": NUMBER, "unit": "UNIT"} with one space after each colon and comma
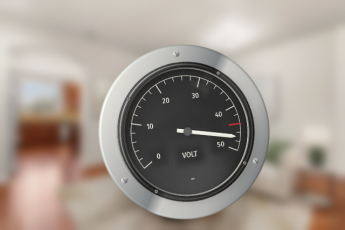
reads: {"value": 47, "unit": "V"}
